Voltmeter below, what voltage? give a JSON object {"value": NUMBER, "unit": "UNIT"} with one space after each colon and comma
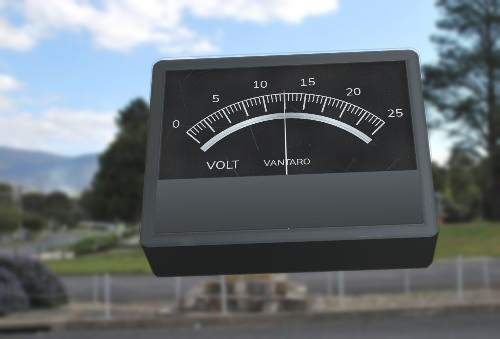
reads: {"value": 12.5, "unit": "V"}
